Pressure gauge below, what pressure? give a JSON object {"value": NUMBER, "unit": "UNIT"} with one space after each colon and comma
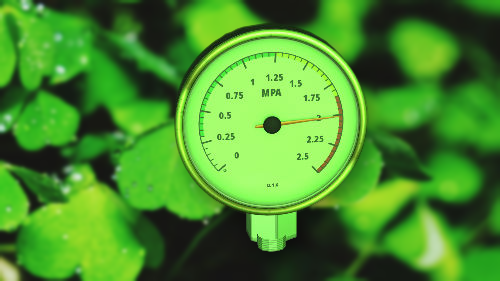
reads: {"value": 2, "unit": "MPa"}
